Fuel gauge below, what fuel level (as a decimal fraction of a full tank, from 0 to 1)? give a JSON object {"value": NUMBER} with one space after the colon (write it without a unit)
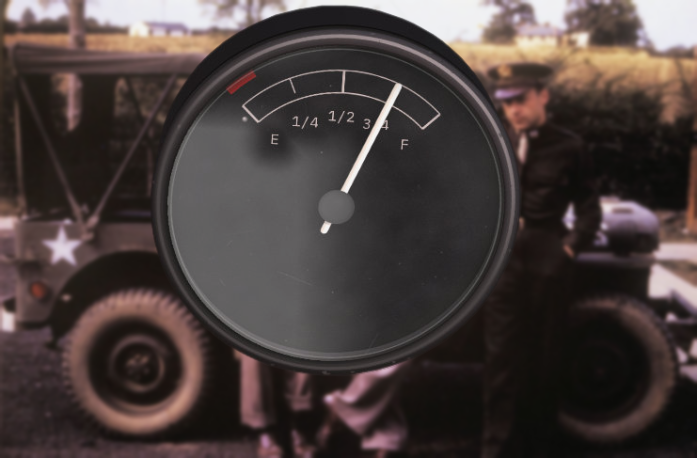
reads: {"value": 0.75}
